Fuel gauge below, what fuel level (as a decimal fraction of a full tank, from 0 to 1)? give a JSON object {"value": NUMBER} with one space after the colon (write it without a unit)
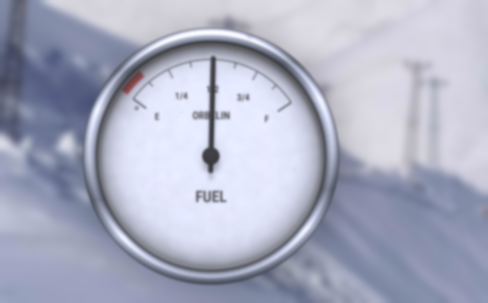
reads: {"value": 0.5}
